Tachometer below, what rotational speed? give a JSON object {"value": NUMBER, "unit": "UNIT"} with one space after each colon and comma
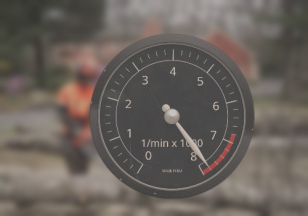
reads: {"value": 7800, "unit": "rpm"}
